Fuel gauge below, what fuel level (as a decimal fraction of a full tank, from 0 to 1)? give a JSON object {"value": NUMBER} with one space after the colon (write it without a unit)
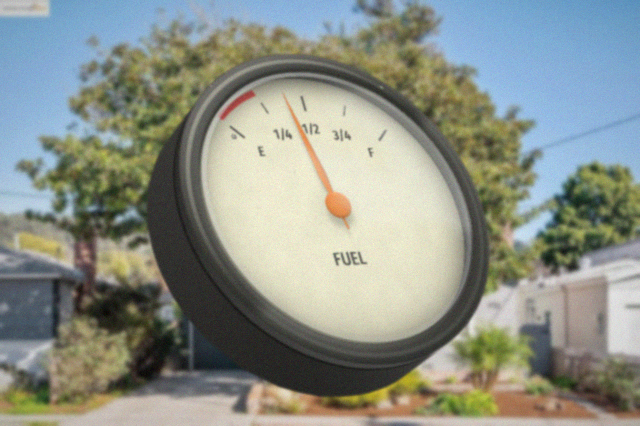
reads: {"value": 0.375}
